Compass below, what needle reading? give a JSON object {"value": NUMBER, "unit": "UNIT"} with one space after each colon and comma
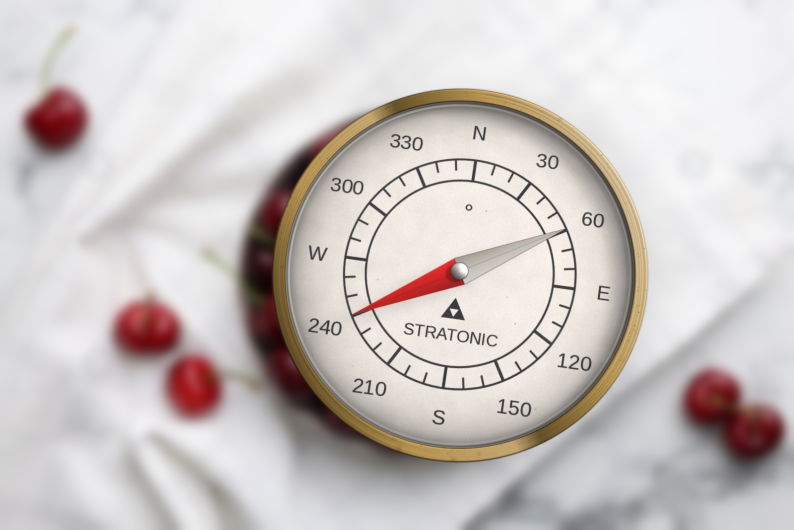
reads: {"value": 240, "unit": "°"}
